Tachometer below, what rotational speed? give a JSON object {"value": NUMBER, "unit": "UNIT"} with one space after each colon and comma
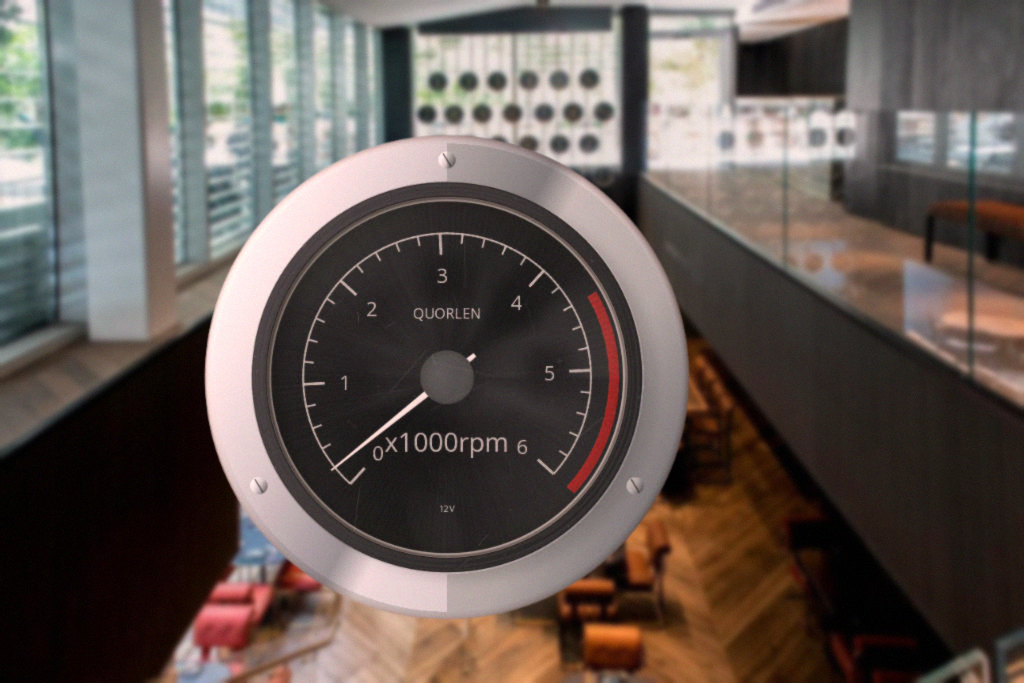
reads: {"value": 200, "unit": "rpm"}
